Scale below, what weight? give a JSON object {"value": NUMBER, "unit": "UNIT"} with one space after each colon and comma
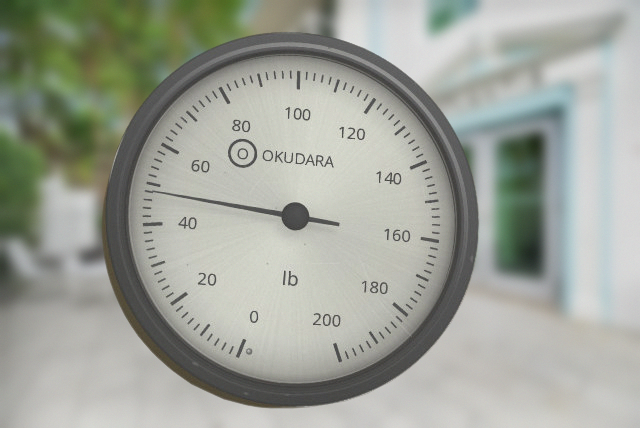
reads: {"value": 48, "unit": "lb"}
